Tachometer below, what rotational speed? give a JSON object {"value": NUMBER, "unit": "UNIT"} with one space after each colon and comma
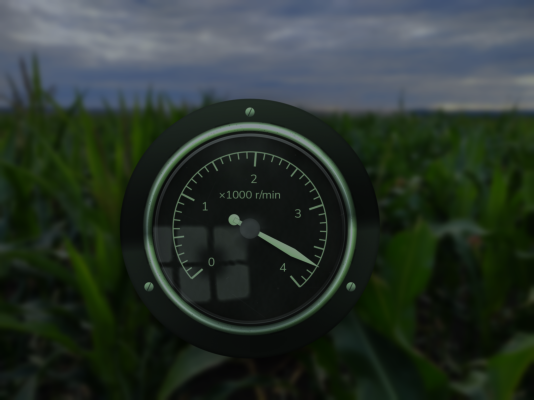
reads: {"value": 3700, "unit": "rpm"}
